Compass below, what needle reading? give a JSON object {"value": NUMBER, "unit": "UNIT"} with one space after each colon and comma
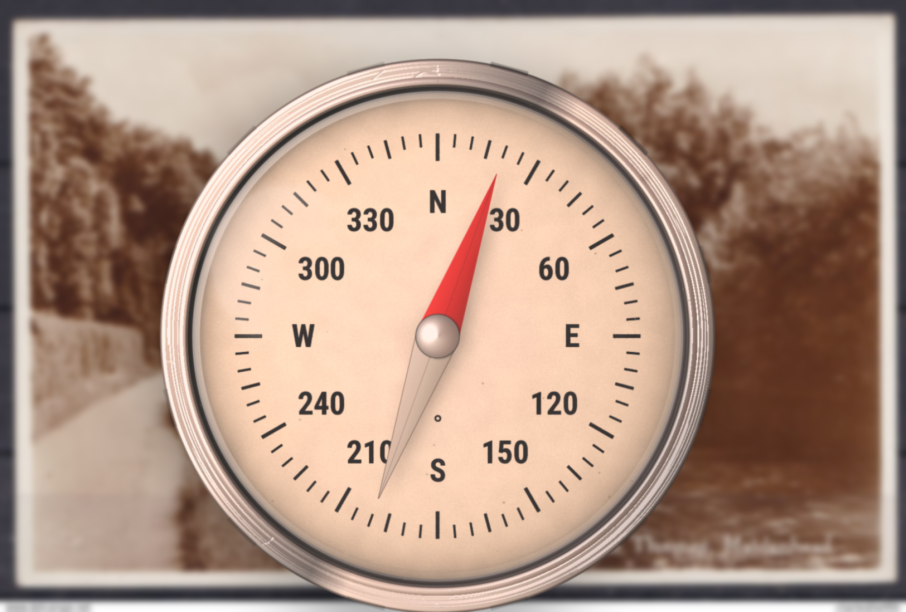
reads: {"value": 20, "unit": "°"}
